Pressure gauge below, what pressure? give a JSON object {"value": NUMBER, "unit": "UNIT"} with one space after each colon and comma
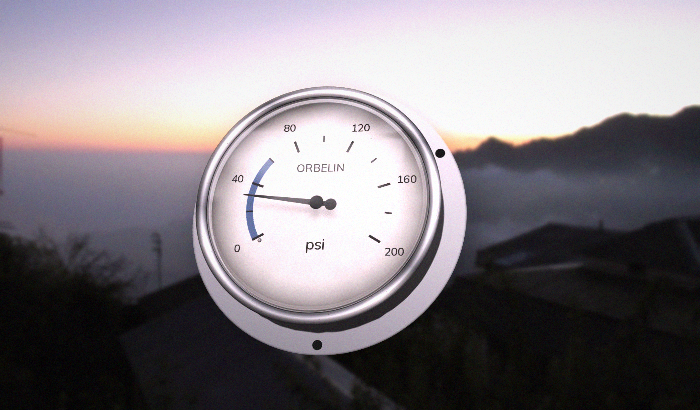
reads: {"value": 30, "unit": "psi"}
